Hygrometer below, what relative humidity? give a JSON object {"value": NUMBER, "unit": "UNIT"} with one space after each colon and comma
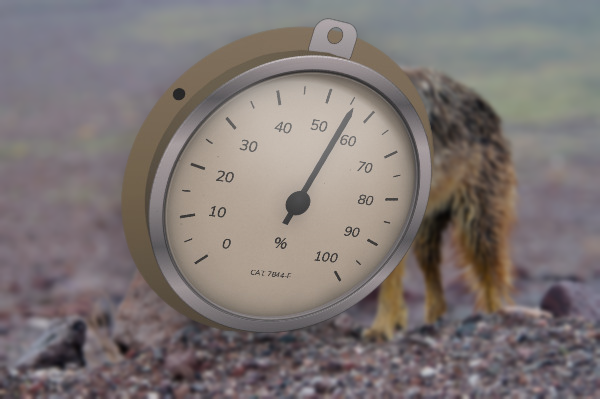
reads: {"value": 55, "unit": "%"}
